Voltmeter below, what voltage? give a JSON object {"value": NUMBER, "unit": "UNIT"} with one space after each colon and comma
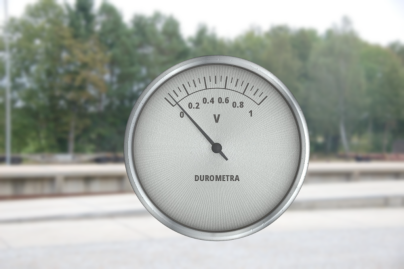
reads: {"value": 0.05, "unit": "V"}
